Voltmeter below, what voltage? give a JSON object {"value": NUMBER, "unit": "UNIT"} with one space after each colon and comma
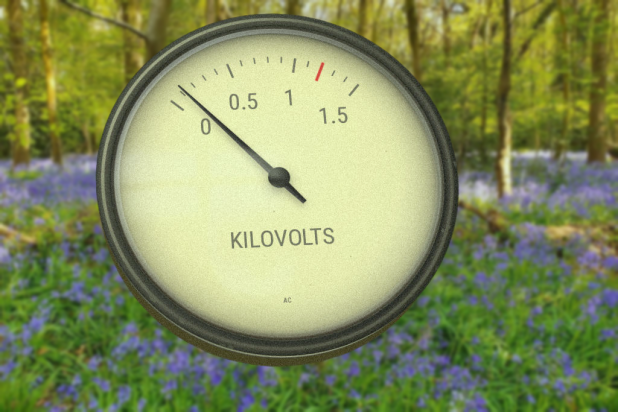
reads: {"value": 0.1, "unit": "kV"}
